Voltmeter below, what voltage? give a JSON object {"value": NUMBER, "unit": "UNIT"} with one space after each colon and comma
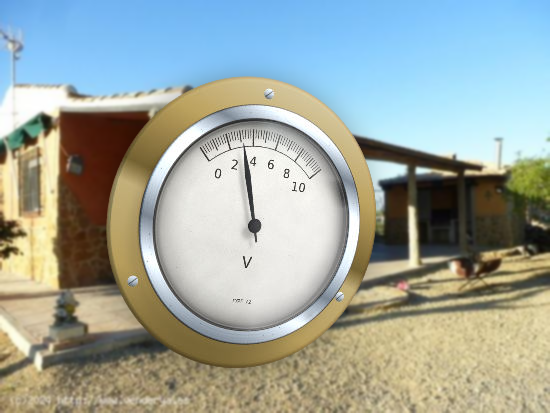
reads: {"value": 3, "unit": "V"}
